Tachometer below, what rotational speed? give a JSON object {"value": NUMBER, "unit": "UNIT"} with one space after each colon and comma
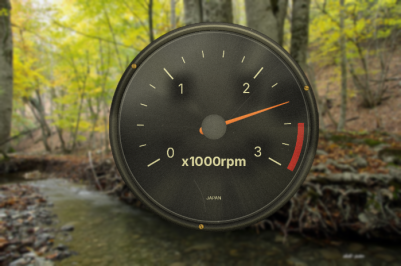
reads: {"value": 2400, "unit": "rpm"}
